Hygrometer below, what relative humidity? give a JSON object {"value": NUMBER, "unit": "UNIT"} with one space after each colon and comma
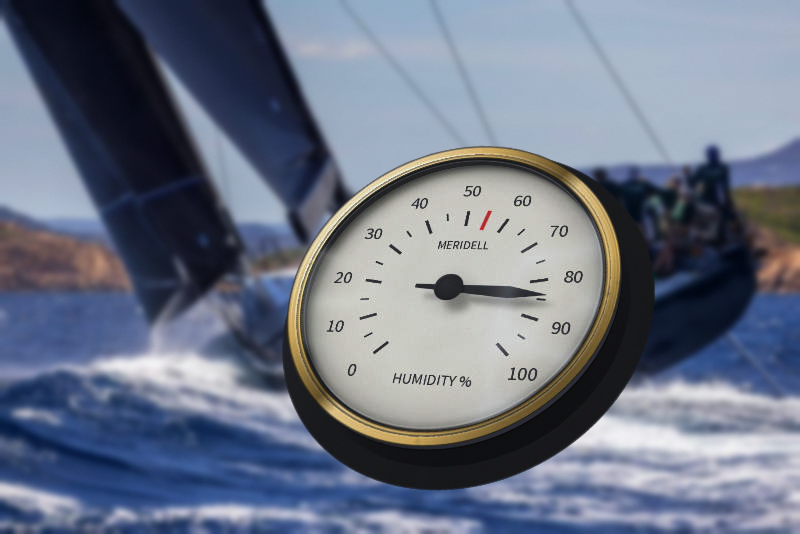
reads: {"value": 85, "unit": "%"}
